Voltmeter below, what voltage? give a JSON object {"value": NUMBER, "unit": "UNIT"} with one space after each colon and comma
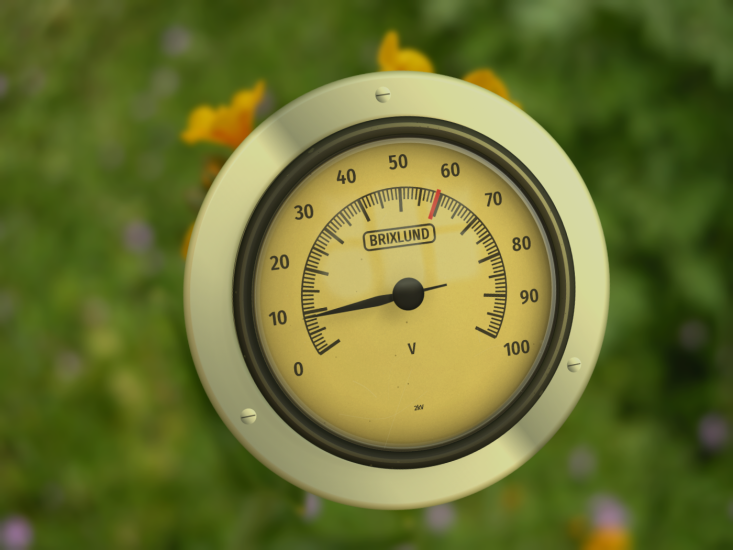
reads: {"value": 9, "unit": "V"}
